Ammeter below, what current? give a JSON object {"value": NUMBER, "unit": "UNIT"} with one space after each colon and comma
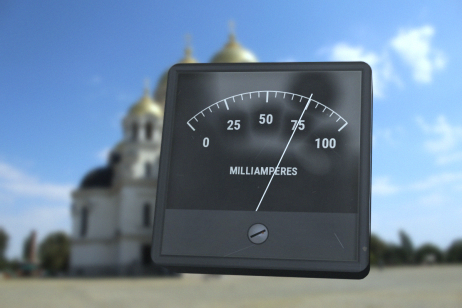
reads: {"value": 75, "unit": "mA"}
